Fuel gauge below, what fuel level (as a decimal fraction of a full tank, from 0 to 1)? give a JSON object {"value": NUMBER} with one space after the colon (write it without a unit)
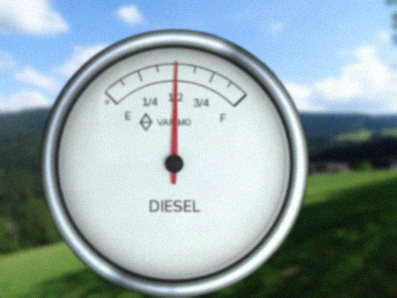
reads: {"value": 0.5}
